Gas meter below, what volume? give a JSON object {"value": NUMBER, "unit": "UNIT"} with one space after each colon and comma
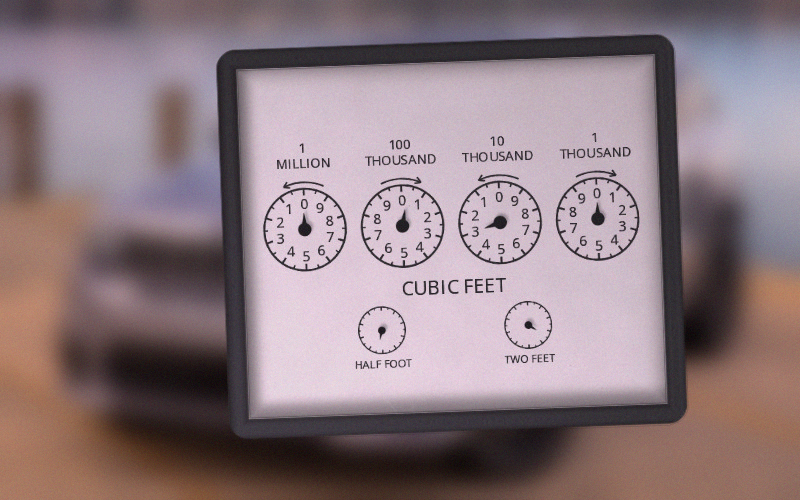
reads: {"value": 3000, "unit": "ft³"}
